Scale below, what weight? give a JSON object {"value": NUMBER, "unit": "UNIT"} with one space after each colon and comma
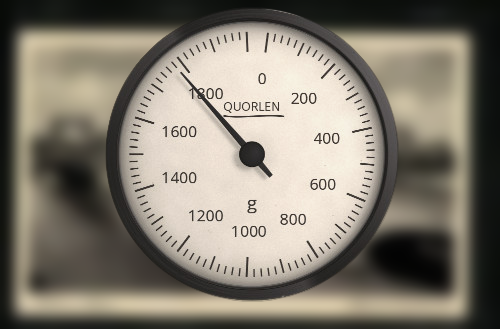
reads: {"value": 1780, "unit": "g"}
